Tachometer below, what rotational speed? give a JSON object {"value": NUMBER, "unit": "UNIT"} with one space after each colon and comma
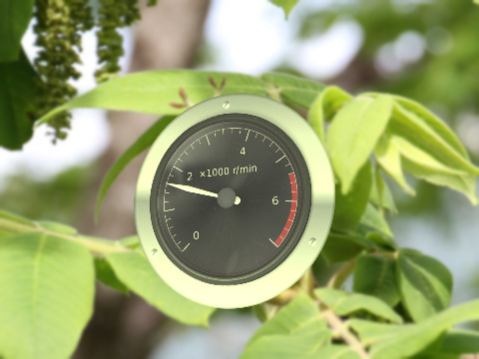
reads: {"value": 1600, "unit": "rpm"}
